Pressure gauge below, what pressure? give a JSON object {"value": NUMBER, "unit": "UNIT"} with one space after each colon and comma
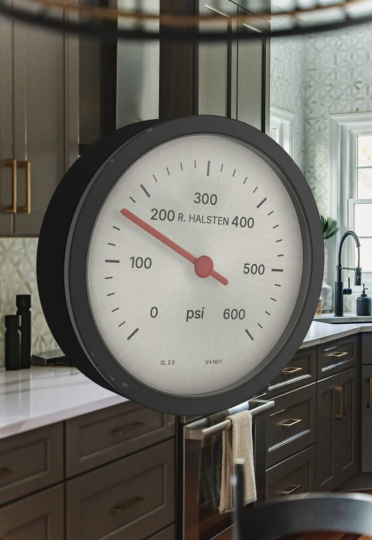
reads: {"value": 160, "unit": "psi"}
